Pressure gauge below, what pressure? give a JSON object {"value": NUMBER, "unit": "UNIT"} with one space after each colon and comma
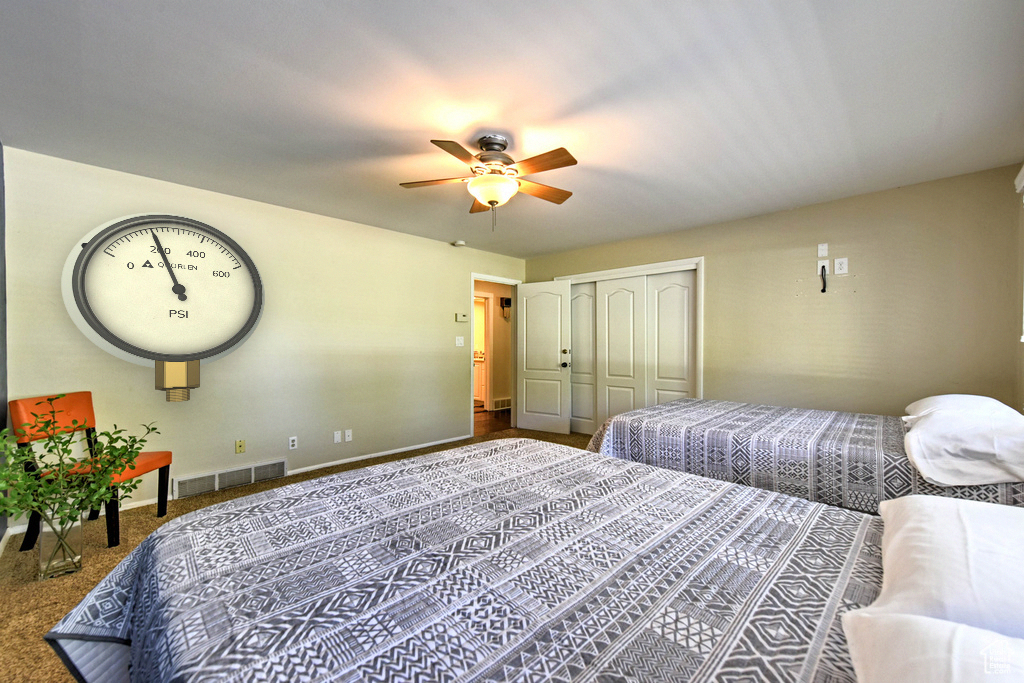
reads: {"value": 200, "unit": "psi"}
